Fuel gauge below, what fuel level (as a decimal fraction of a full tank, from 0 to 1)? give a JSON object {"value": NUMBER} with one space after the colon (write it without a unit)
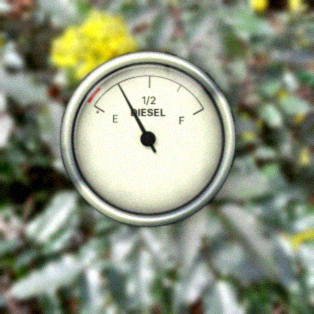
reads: {"value": 0.25}
